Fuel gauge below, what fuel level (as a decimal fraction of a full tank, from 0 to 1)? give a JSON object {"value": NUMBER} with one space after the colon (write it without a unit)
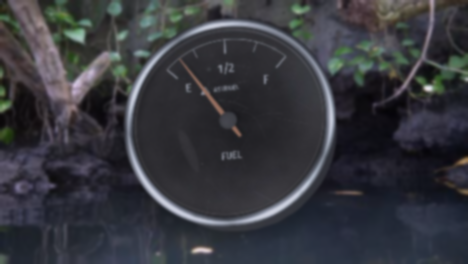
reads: {"value": 0.125}
